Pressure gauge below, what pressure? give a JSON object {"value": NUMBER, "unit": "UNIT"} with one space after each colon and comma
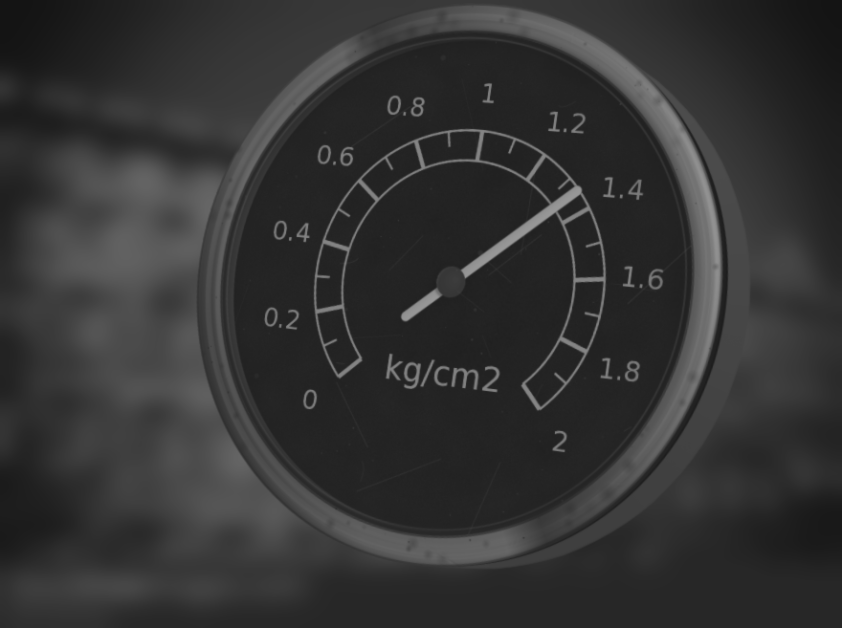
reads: {"value": 1.35, "unit": "kg/cm²"}
